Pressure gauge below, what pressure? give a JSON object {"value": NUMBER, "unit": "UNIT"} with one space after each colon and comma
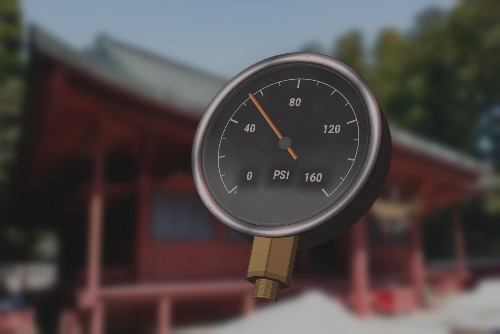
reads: {"value": 55, "unit": "psi"}
